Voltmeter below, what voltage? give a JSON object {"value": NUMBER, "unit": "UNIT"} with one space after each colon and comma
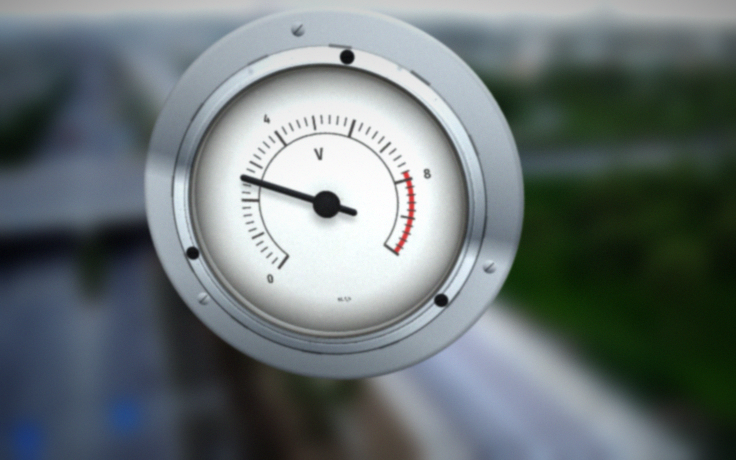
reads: {"value": 2.6, "unit": "V"}
